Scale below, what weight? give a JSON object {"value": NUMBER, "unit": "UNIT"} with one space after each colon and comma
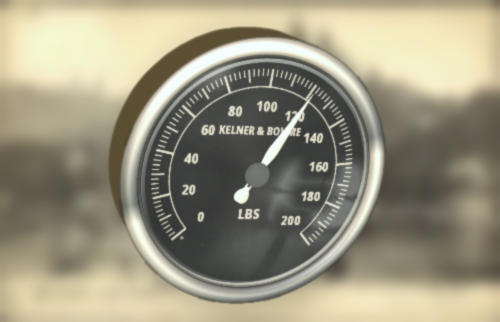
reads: {"value": 120, "unit": "lb"}
